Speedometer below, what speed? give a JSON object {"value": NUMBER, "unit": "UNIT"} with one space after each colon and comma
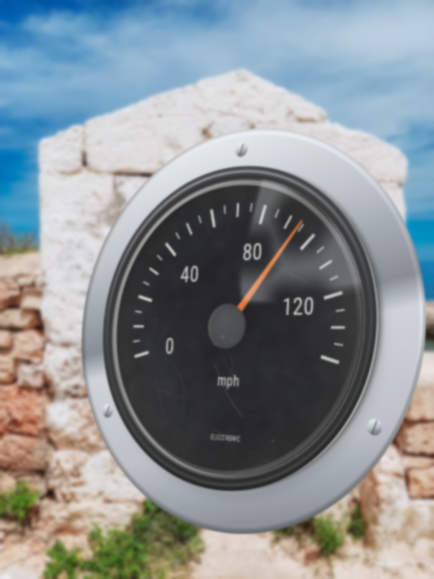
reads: {"value": 95, "unit": "mph"}
